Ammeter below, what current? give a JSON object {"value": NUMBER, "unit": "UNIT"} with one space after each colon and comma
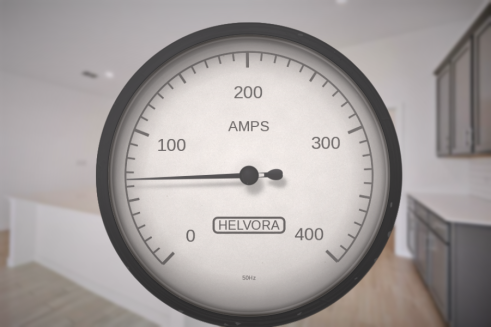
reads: {"value": 65, "unit": "A"}
